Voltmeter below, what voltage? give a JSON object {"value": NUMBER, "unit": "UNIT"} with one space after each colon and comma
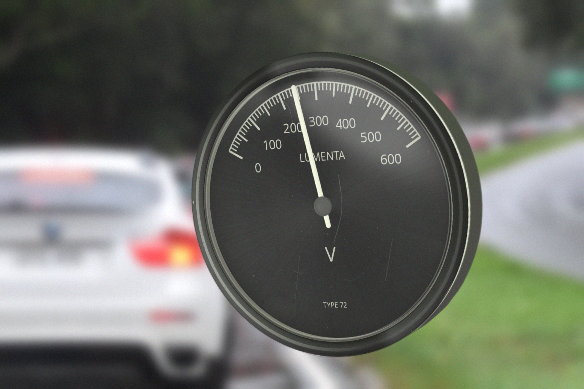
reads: {"value": 250, "unit": "V"}
